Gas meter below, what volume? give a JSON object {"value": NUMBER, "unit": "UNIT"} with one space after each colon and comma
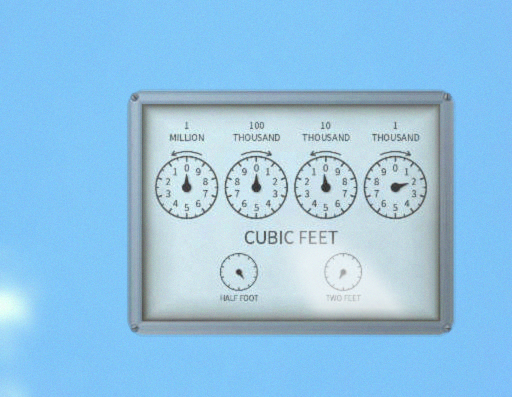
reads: {"value": 200, "unit": "ft³"}
